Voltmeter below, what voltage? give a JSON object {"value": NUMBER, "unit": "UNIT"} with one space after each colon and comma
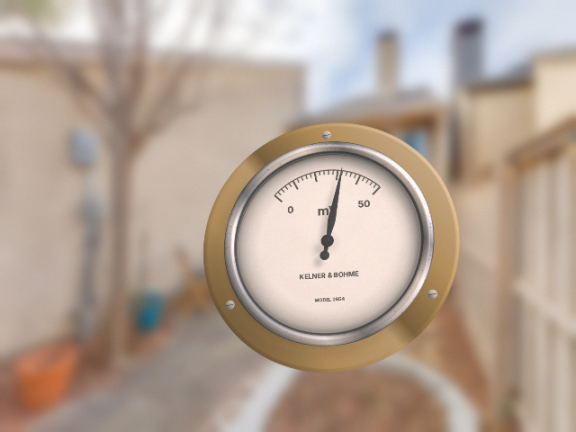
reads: {"value": 32, "unit": "mV"}
